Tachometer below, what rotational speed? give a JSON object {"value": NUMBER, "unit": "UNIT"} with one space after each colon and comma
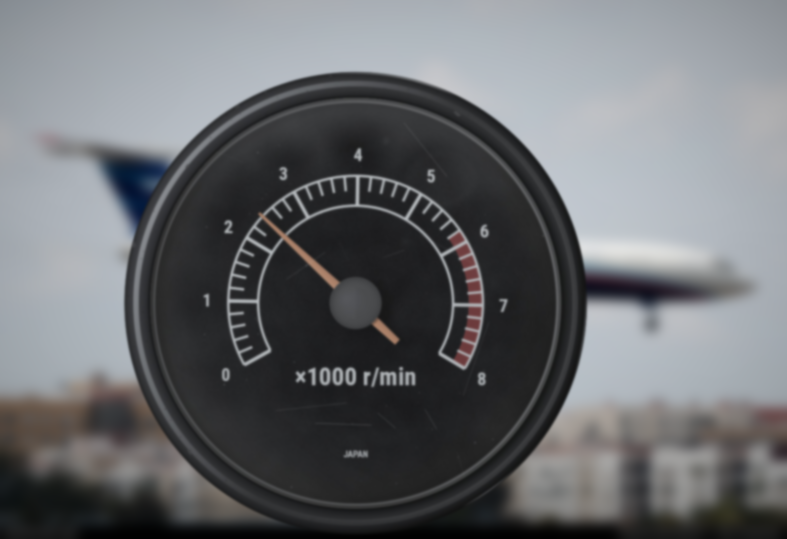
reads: {"value": 2400, "unit": "rpm"}
